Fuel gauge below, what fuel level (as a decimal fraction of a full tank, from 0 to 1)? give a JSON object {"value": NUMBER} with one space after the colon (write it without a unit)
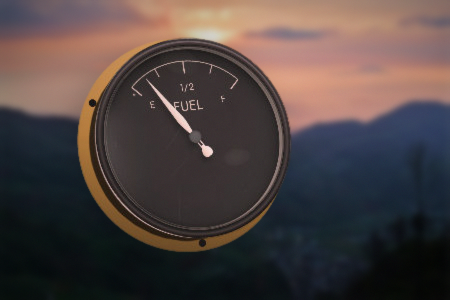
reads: {"value": 0.125}
